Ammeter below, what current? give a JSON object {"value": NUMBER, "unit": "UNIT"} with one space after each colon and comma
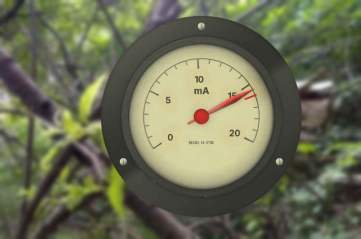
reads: {"value": 15.5, "unit": "mA"}
